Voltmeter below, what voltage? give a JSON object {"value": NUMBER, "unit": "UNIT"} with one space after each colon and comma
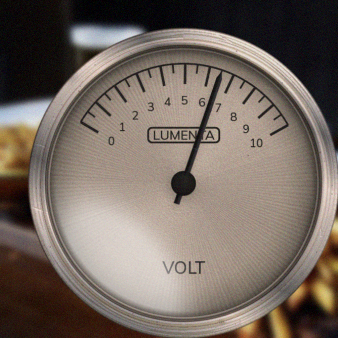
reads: {"value": 6.5, "unit": "V"}
